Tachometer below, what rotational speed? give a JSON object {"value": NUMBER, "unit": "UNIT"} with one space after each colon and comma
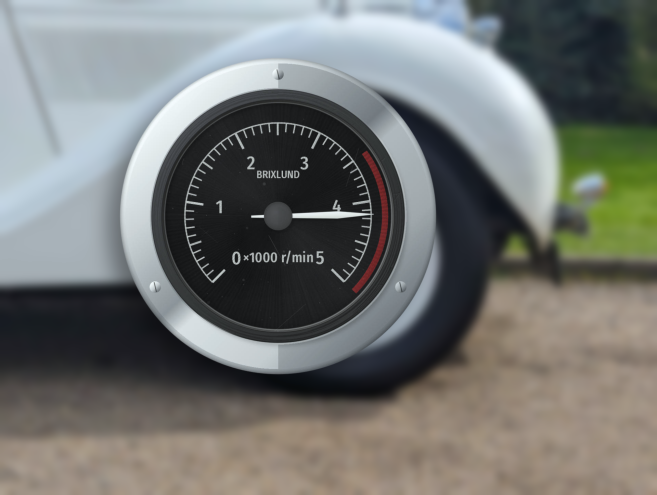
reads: {"value": 4150, "unit": "rpm"}
